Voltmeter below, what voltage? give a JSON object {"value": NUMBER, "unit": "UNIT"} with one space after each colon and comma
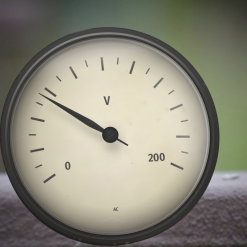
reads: {"value": 55, "unit": "V"}
